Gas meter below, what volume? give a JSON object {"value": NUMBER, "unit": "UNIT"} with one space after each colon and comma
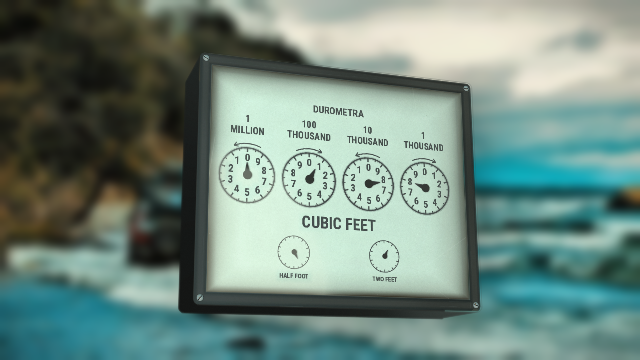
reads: {"value": 7800, "unit": "ft³"}
